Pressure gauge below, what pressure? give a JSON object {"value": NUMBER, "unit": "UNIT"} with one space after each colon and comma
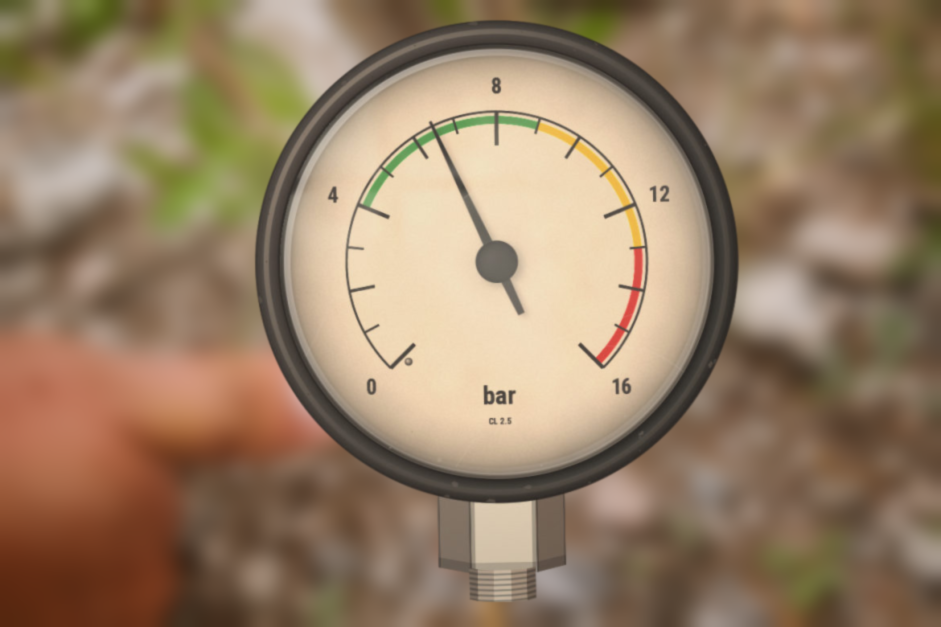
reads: {"value": 6.5, "unit": "bar"}
